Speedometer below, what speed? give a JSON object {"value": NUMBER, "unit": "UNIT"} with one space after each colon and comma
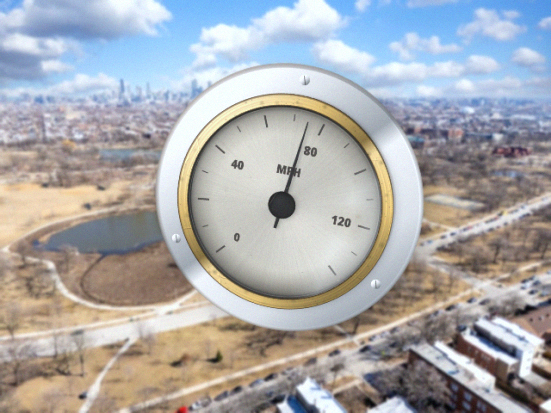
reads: {"value": 75, "unit": "mph"}
